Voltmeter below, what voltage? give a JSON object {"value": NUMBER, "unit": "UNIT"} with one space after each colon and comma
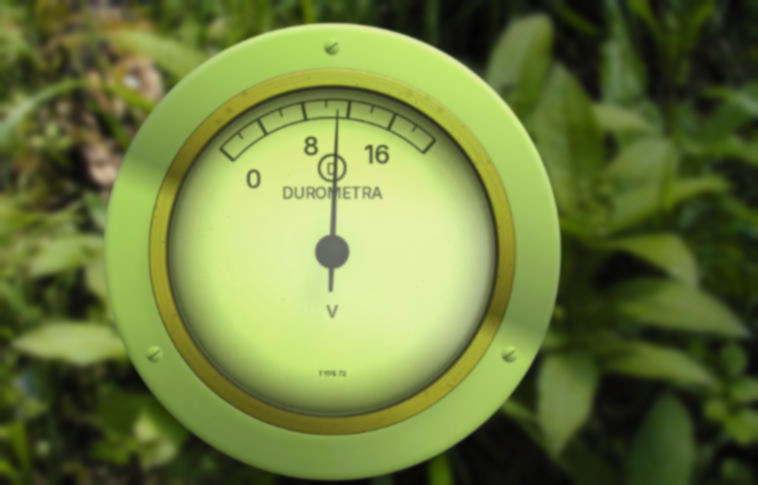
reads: {"value": 11, "unit": "V"}
